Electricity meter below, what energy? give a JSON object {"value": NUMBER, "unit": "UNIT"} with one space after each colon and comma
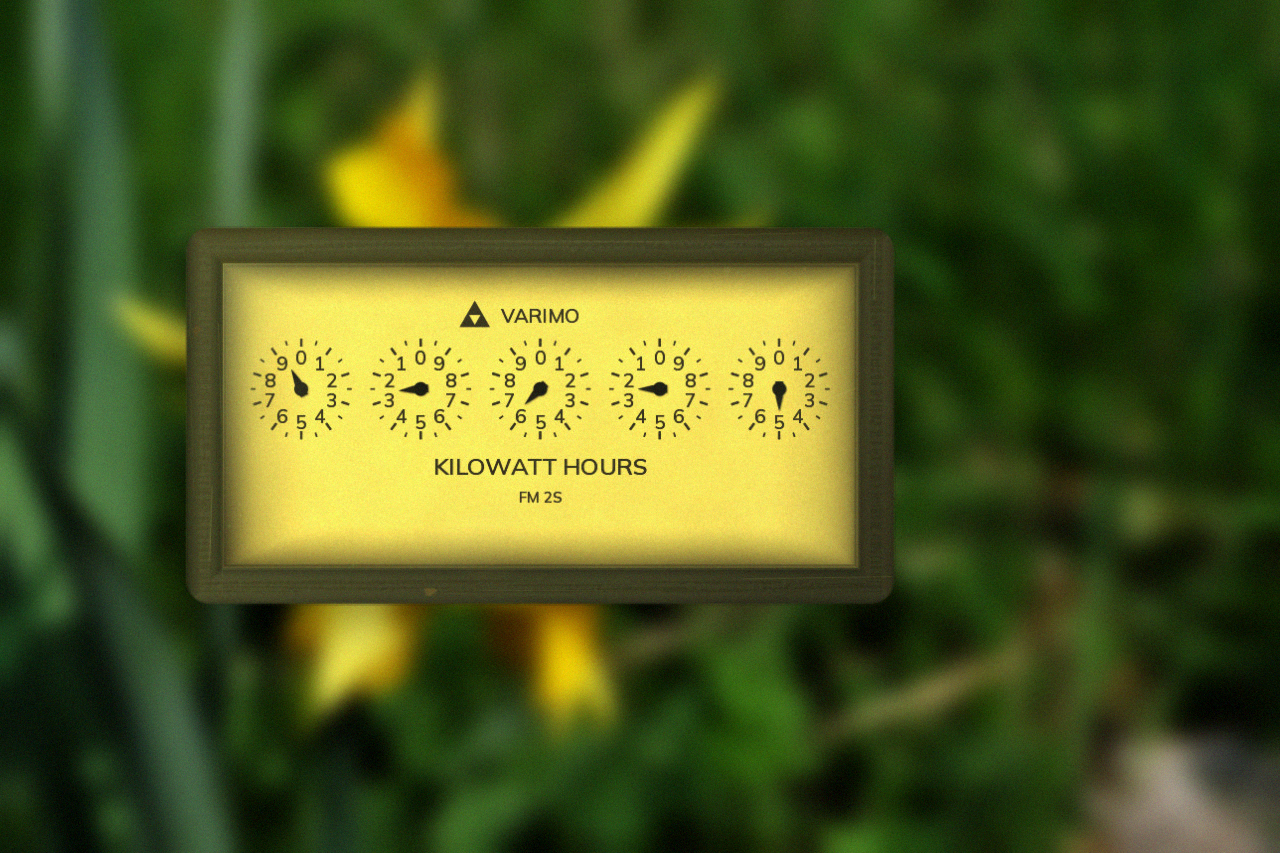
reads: {"value": 92625, "unit": "kWh"}
